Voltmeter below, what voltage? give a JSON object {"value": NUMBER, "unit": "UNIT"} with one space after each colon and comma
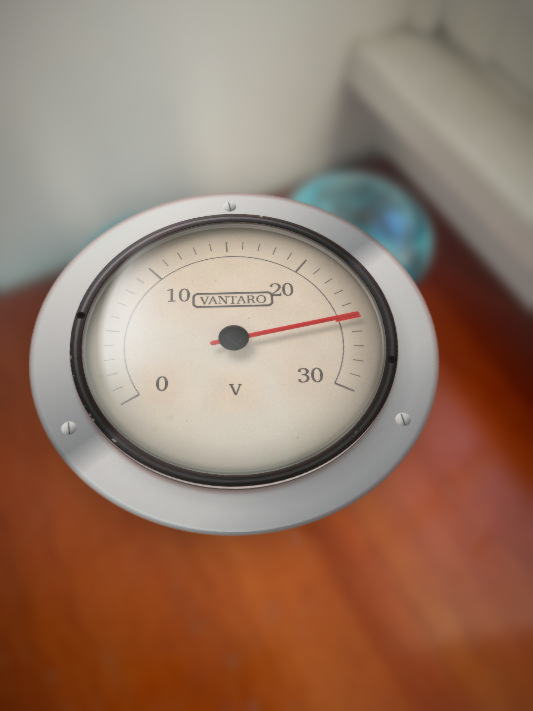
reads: {"value": 25, "unit": "V"}
